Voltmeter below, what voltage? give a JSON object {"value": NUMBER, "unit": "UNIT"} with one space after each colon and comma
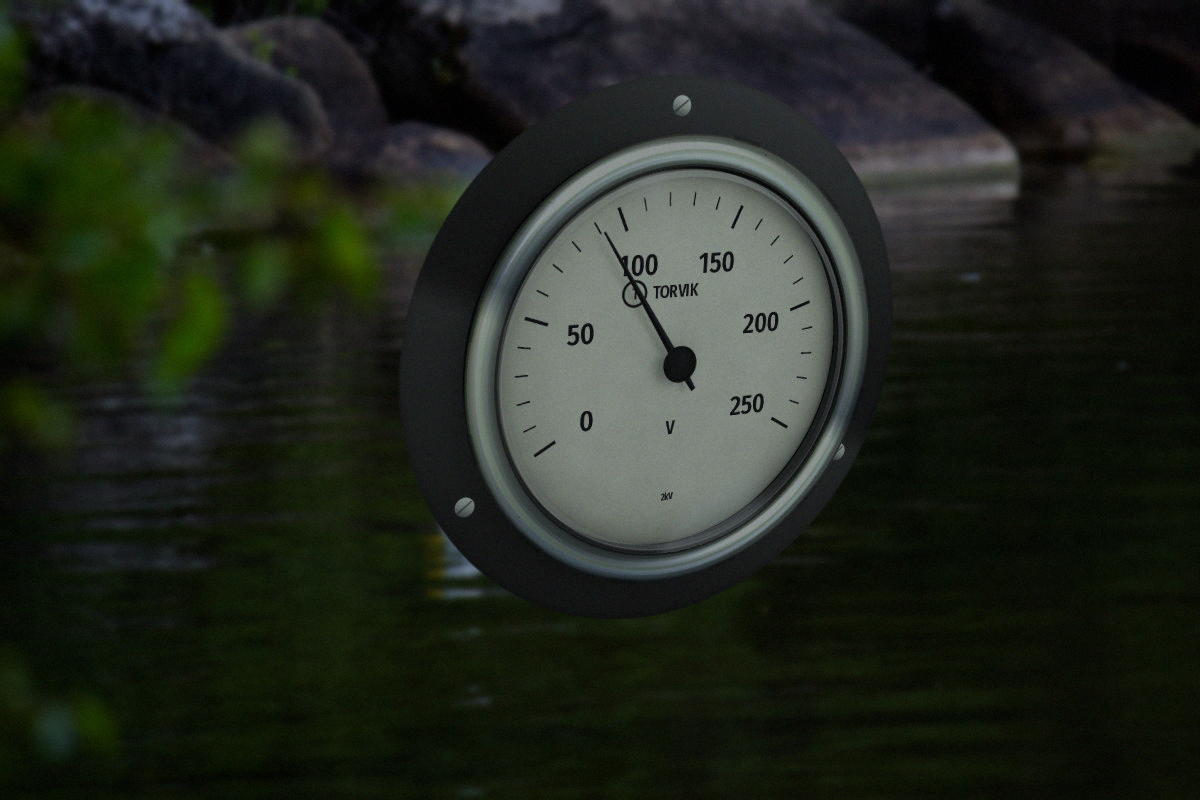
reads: {"value": 90, "unit": "V"}
